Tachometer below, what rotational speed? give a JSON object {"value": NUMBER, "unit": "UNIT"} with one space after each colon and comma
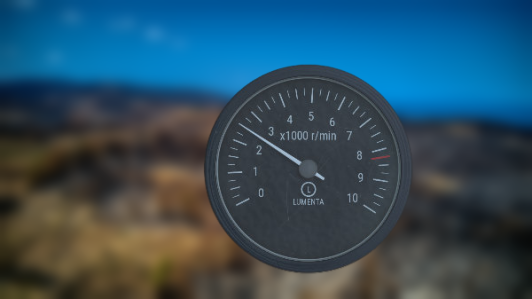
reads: {"value": 2500, "unit": "rpm"}
